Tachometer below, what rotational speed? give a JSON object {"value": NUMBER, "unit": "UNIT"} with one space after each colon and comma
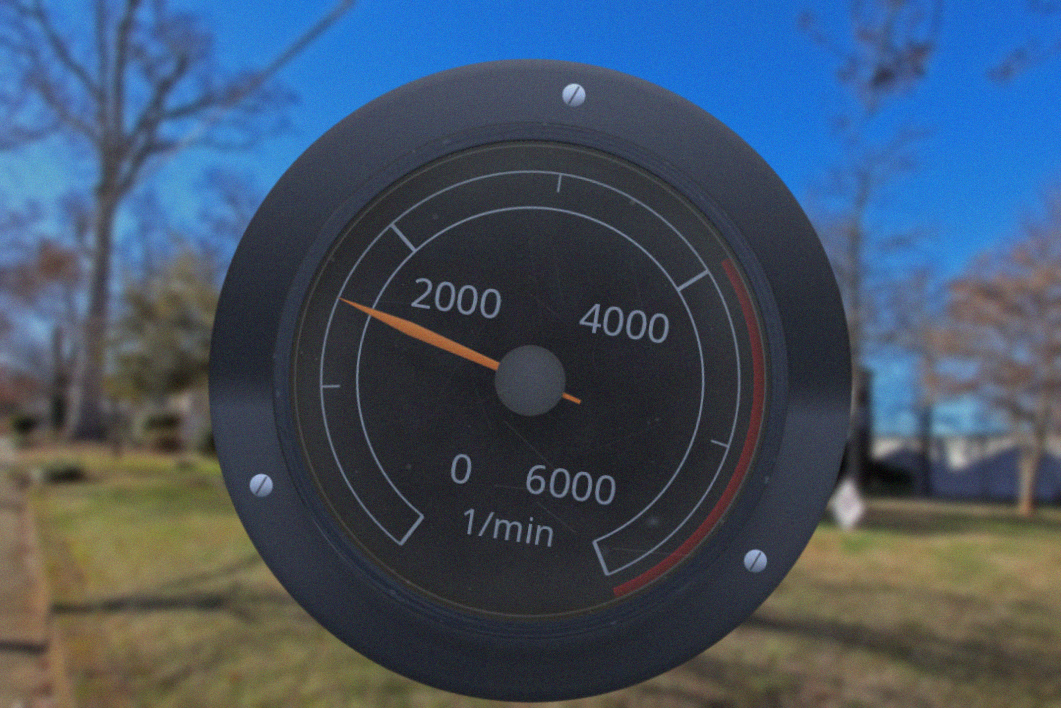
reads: {"value": 1500, "unit": "rpm"}
